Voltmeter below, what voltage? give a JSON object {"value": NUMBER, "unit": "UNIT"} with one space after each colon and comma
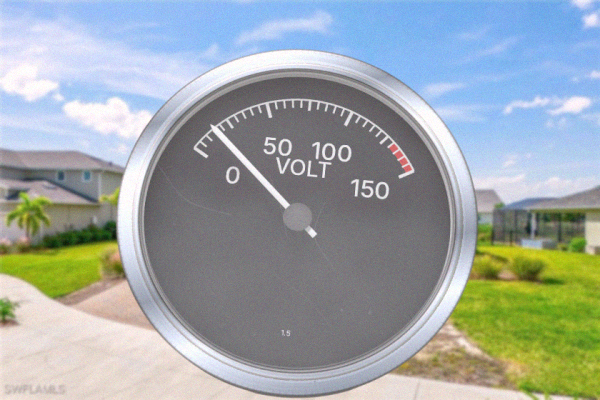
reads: {"value": 15, "unit": "V"}
